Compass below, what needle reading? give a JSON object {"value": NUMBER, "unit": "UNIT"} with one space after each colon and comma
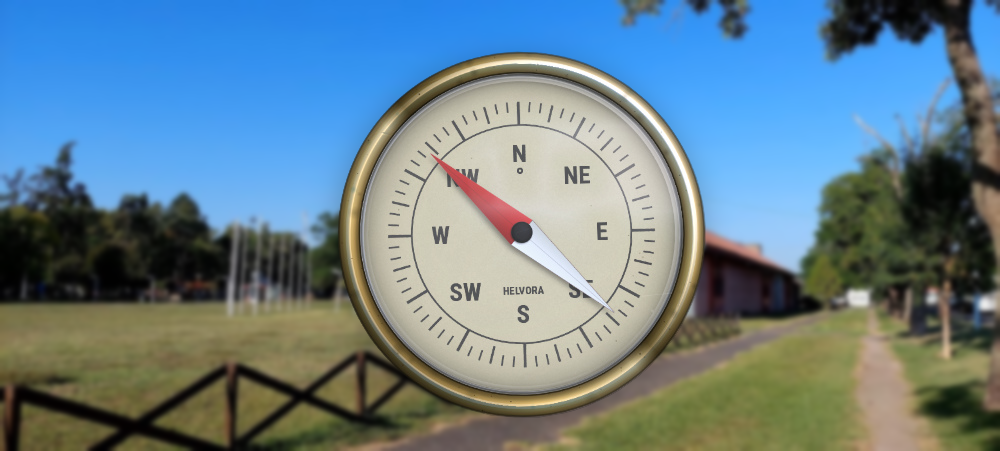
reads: {"value": 312.5, "unit": "°"}
